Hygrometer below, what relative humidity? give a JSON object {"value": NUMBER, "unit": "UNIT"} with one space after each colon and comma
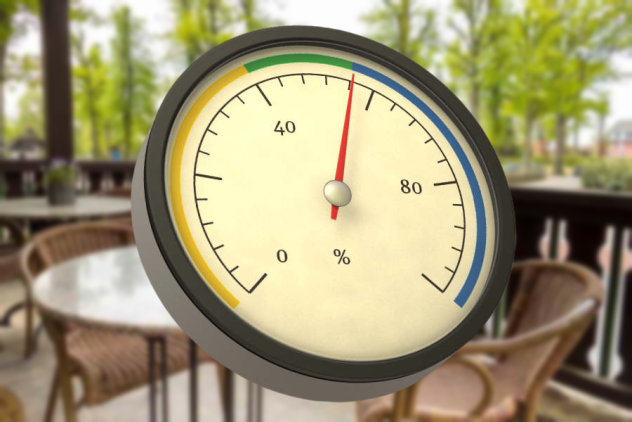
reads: {"value": 56, "unit": "%"}
